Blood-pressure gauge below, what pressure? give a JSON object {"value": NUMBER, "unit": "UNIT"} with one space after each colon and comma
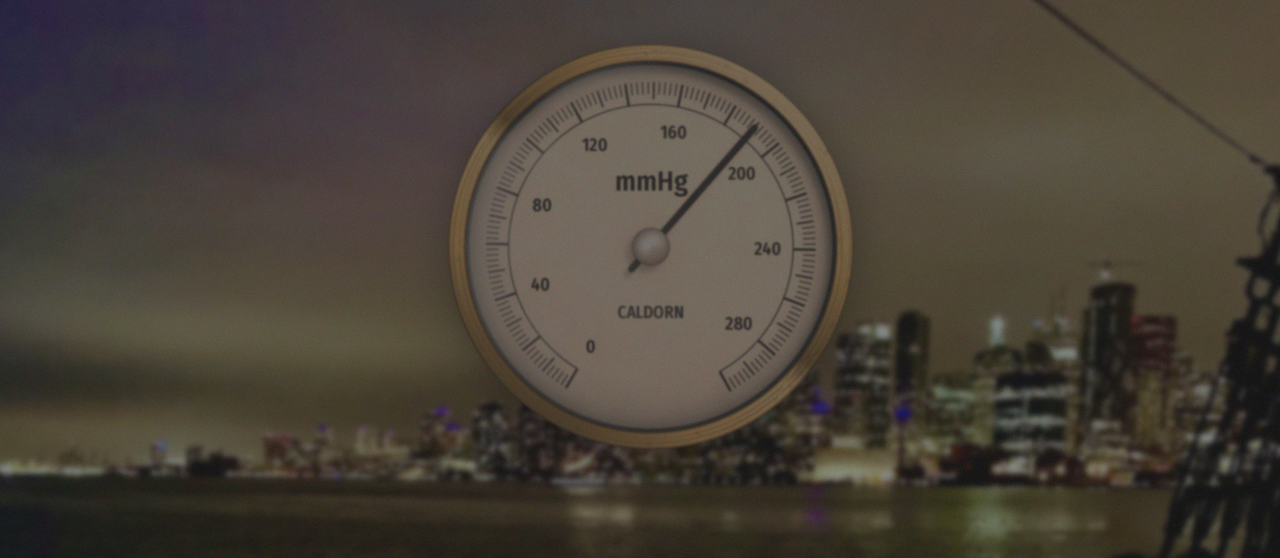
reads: {"value": 190, "unit": "mmHg"}
